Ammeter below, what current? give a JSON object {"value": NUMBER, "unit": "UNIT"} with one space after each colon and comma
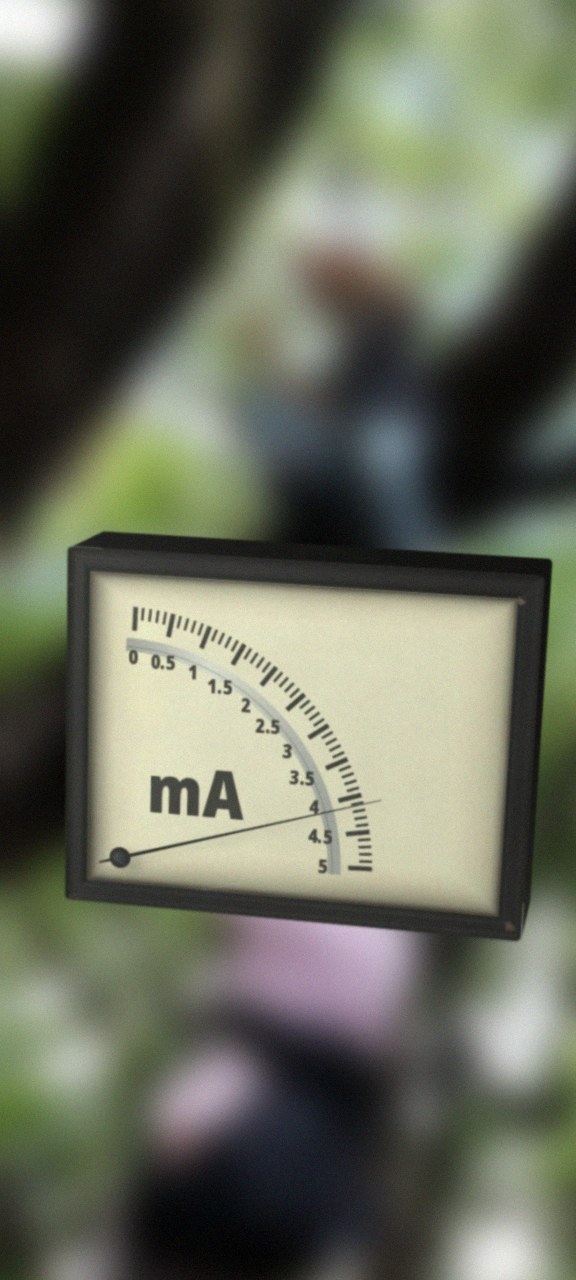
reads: {"value": 4.1, "unit": "mA"}
